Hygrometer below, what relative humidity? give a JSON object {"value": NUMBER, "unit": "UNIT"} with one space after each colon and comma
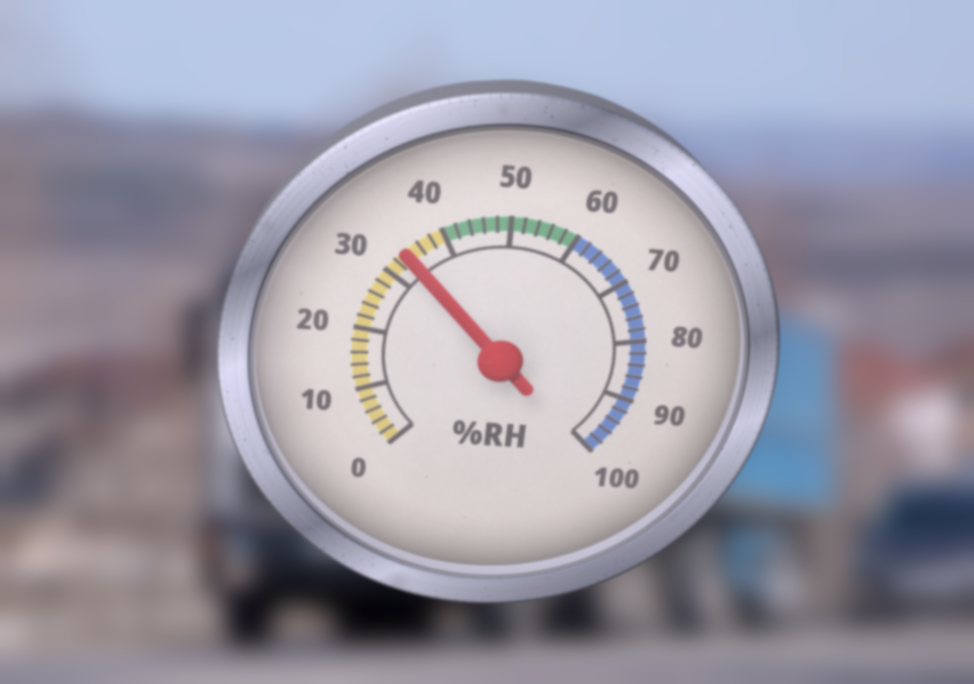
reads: {"value": 34, "unit": "%"}
